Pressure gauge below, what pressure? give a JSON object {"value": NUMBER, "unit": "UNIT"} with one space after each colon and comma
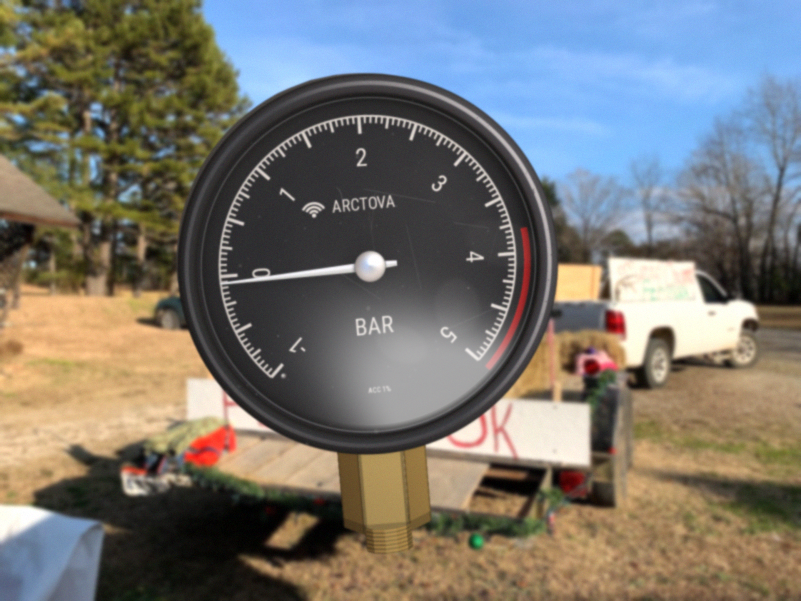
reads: {"value": -0.05, "unit": "bar"}
